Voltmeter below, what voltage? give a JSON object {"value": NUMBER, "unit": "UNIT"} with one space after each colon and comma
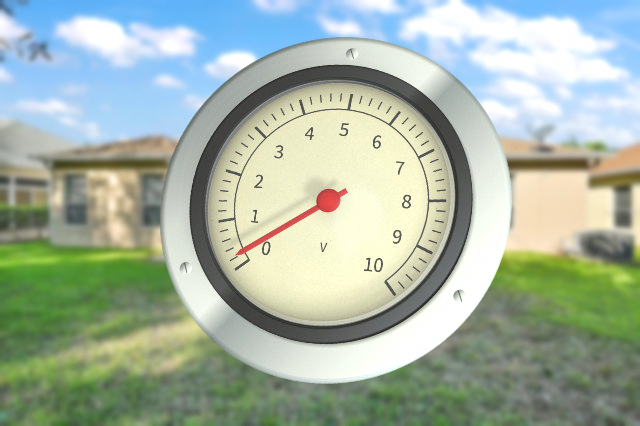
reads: {"value": 0.2, "unit": "V"}
